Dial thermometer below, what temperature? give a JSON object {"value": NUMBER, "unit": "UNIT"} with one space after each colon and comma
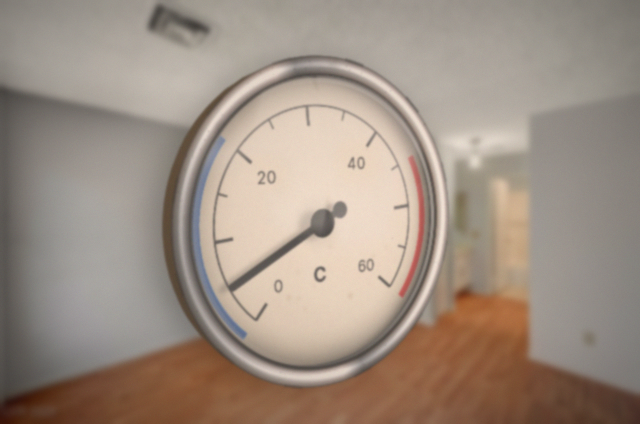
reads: {"value": 5, "unit": "°C"}
